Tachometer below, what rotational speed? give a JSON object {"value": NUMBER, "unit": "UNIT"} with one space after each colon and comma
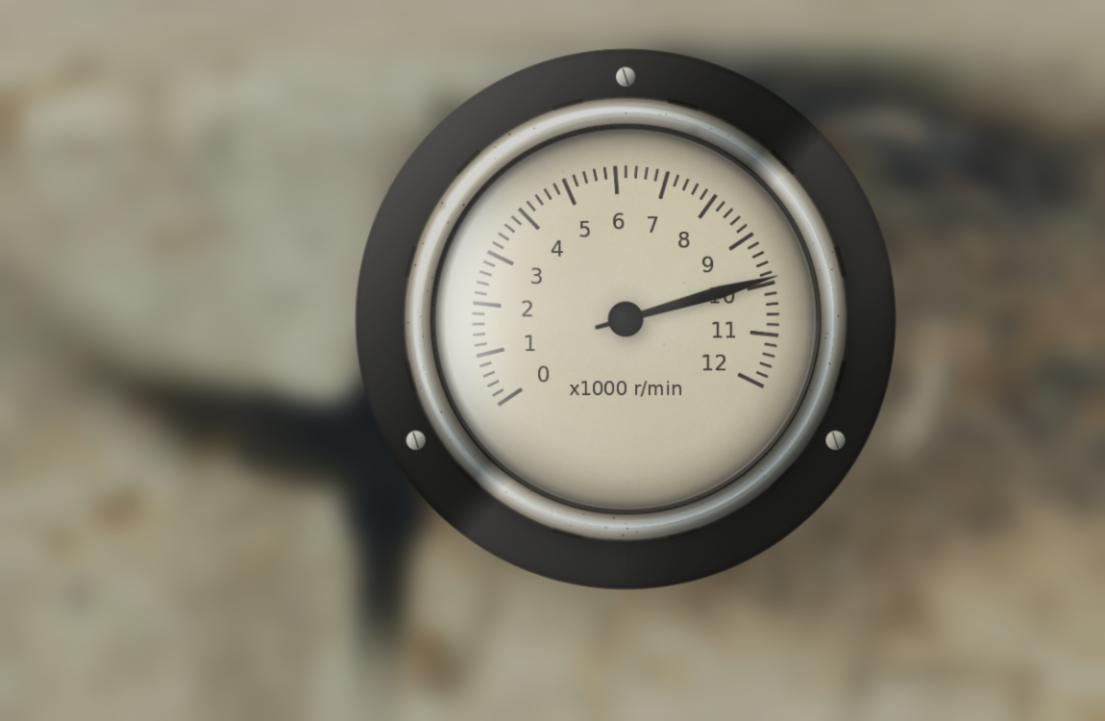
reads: {"value": 9900, "unit": "rpm"}
